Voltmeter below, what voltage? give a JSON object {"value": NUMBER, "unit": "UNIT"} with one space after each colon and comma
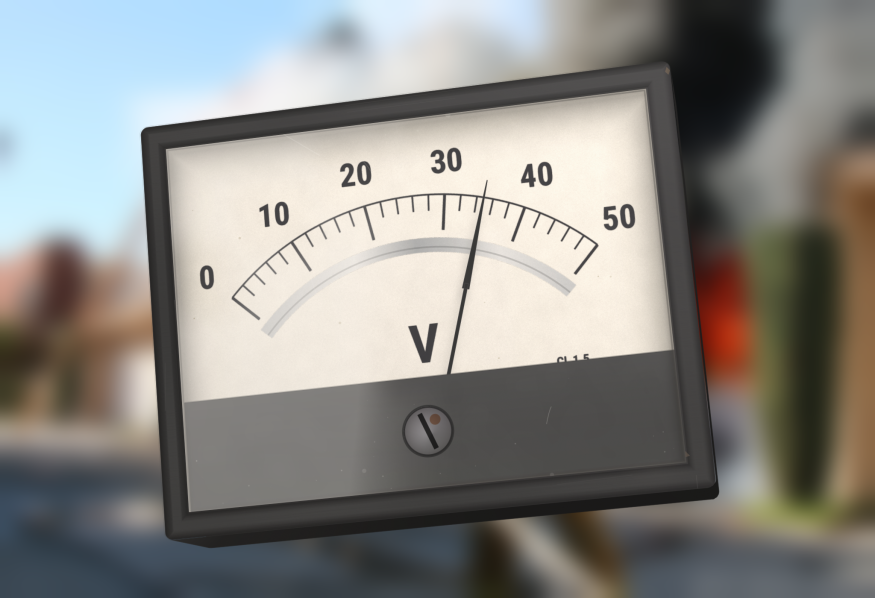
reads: {"value": 35, "unit": "V"}
